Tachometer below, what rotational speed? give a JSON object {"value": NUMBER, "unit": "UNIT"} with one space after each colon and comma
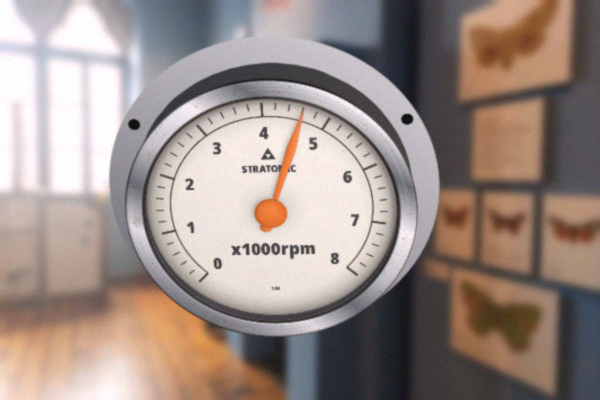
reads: {"value": 4600, "unit": "rpm"}
